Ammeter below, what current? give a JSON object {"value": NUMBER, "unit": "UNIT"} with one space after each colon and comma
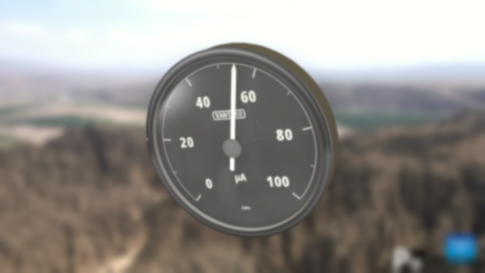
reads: {"value": 55, "unit": "µA"}
